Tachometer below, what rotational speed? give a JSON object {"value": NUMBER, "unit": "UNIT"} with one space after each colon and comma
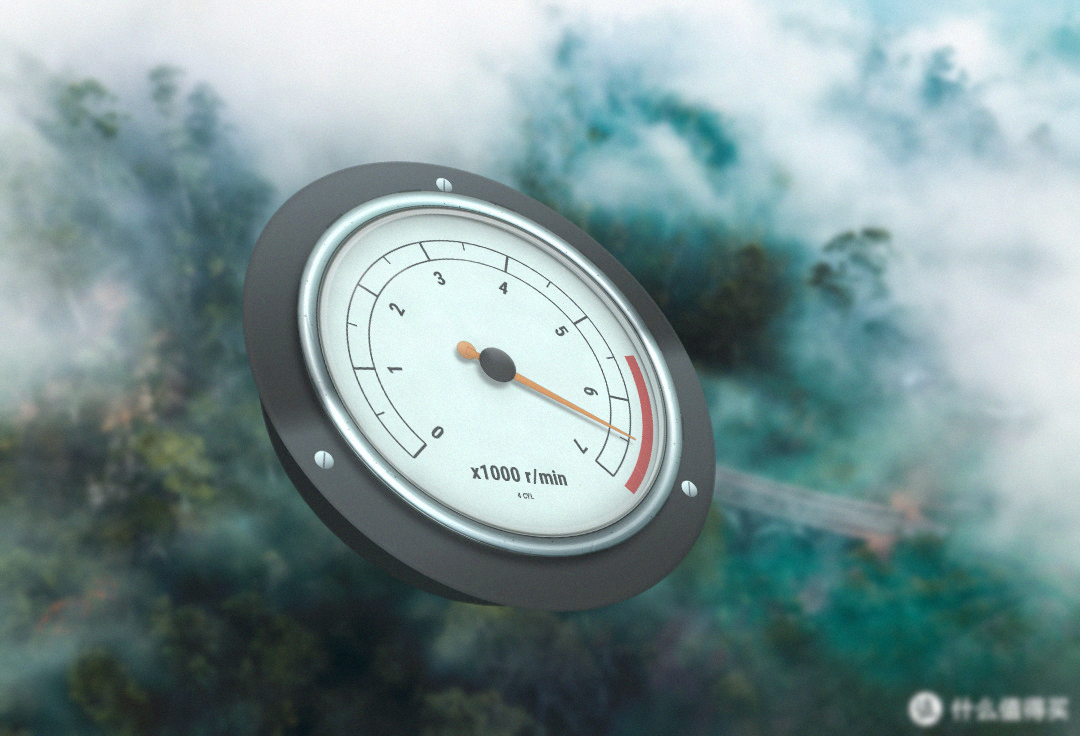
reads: {"value": 6500, "unit": "rpm"}
